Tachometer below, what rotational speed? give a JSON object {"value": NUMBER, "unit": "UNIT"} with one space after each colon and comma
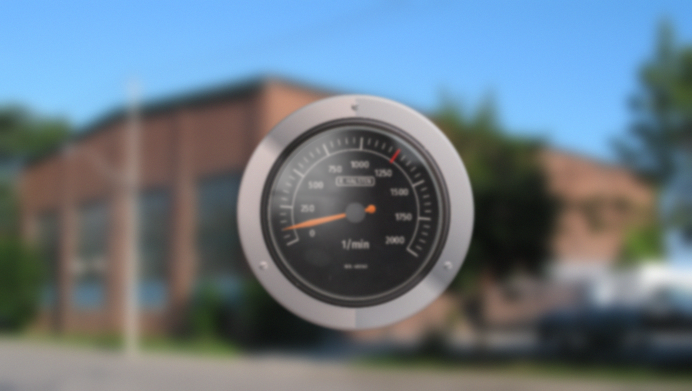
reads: {"value": 100, "unit": "rpm"}
